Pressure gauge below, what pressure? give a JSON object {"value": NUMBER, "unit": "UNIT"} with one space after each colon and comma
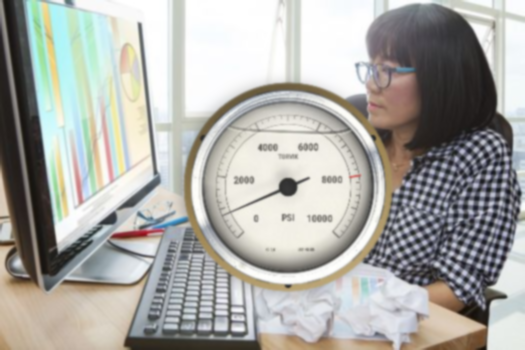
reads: {"value": 800, "unit": "psi"}
